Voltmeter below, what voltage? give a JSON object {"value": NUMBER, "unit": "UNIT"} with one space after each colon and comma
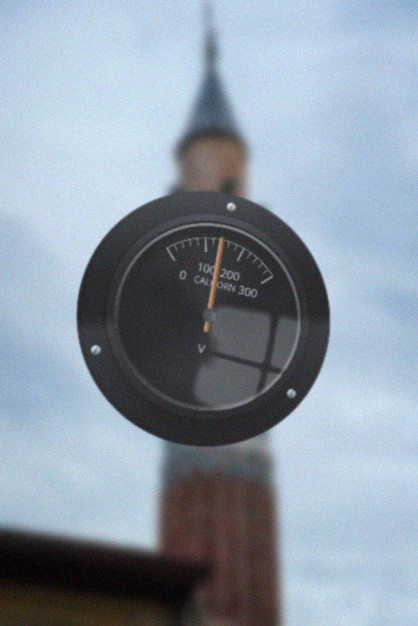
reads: {"value": 140, "unit": "V"}
